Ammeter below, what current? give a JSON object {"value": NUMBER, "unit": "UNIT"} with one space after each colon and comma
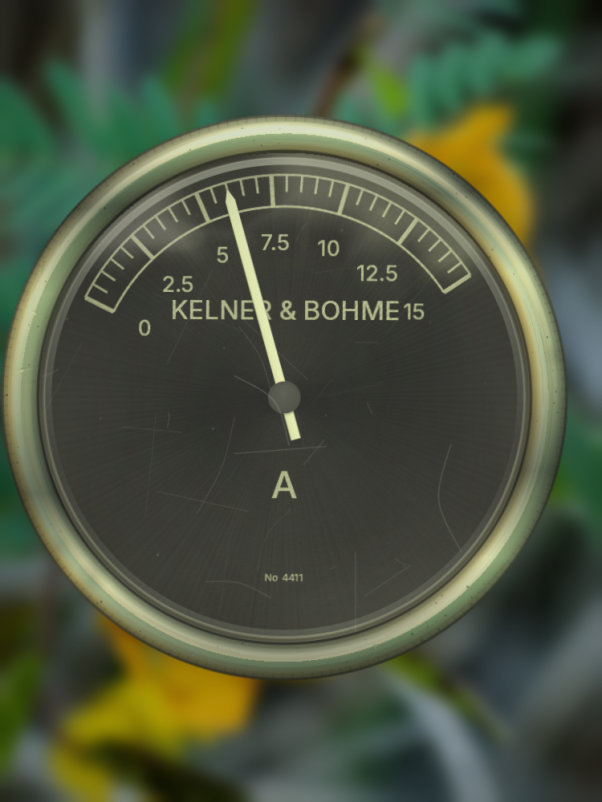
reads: {"value": 6, "unit": "A"}
